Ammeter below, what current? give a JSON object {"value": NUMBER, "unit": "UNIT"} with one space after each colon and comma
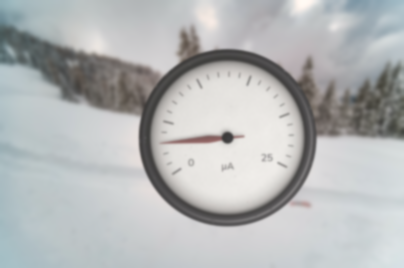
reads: {"value": 3, "unit": "µA"}
